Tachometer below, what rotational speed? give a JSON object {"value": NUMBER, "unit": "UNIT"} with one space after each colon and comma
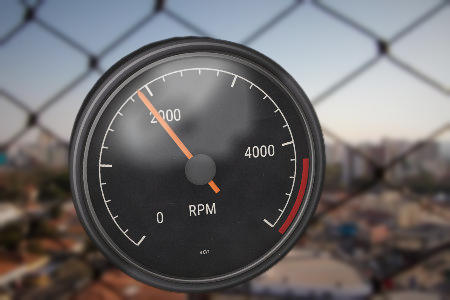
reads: {"value": 1900, "unit": "rpm"}
